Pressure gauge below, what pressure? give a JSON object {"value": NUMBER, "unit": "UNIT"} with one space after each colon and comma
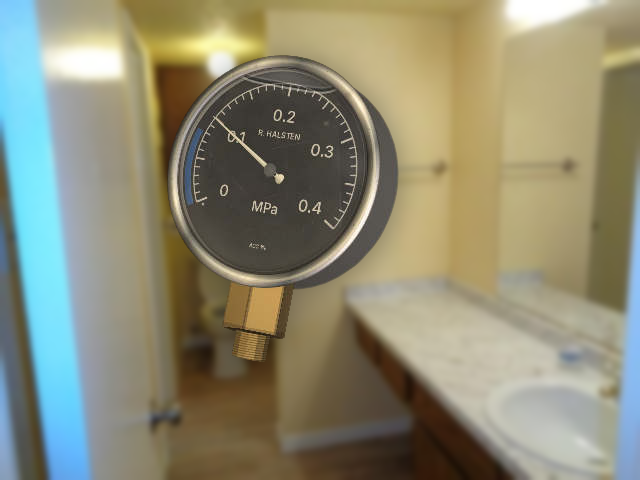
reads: {"value": 0.1, "unit": "MPa"}
